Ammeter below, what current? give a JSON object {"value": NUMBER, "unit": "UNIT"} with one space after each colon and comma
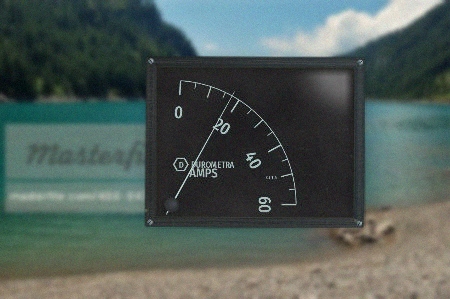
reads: {"value": 17.5, "unit": "A"}
